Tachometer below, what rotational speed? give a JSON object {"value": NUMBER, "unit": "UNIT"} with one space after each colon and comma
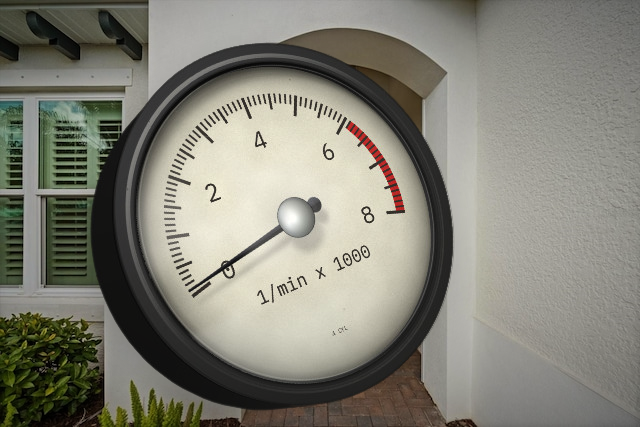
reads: {"value": 100, "unit": "rpm"}
